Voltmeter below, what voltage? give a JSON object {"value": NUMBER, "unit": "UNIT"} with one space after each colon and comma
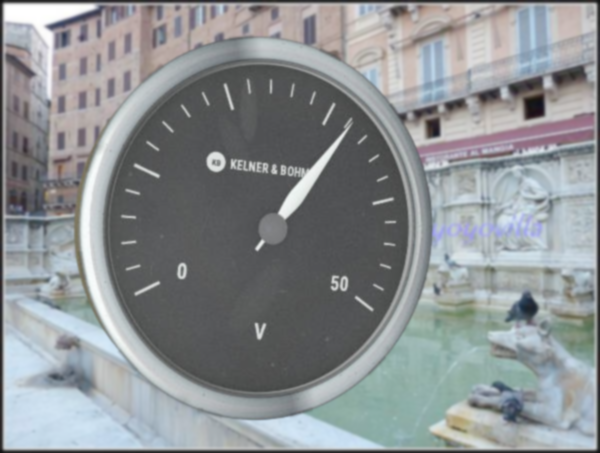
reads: {"value": 32, "unit": "V"}
